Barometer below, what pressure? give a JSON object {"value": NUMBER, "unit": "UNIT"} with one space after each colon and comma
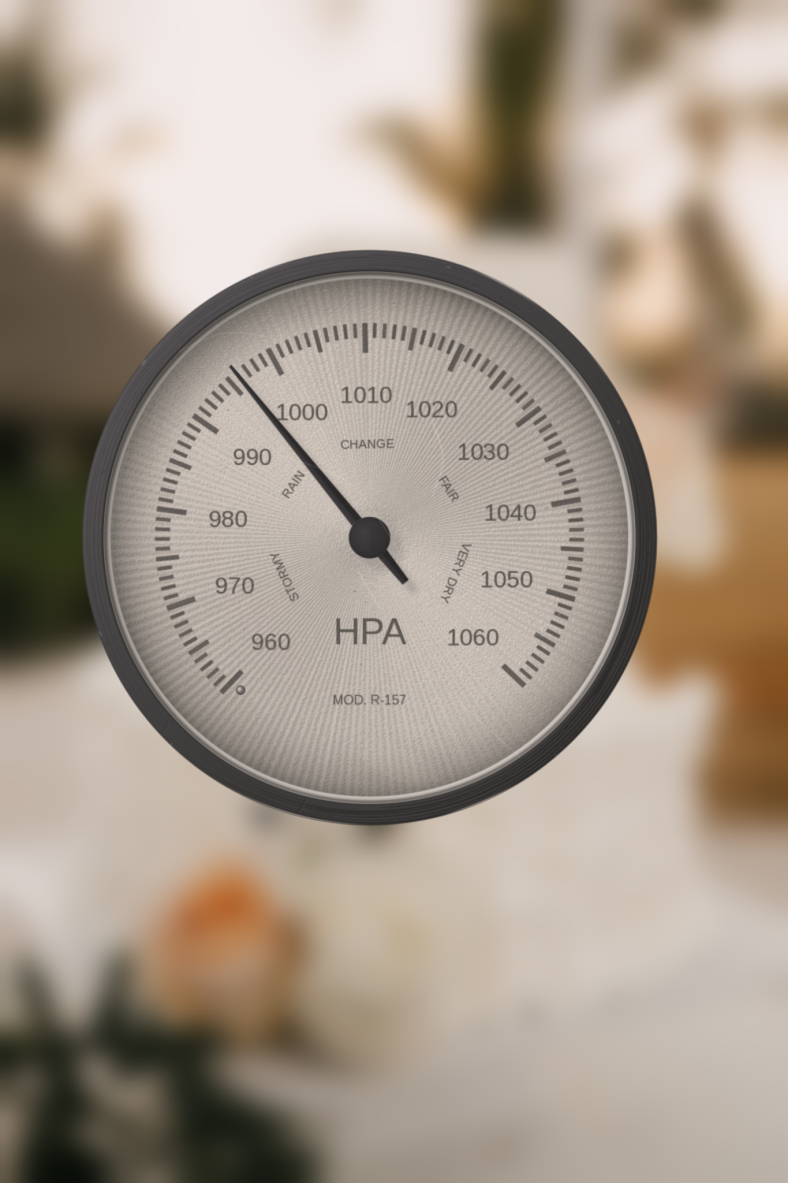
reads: {"value": 996, "unit": "hPa"}
